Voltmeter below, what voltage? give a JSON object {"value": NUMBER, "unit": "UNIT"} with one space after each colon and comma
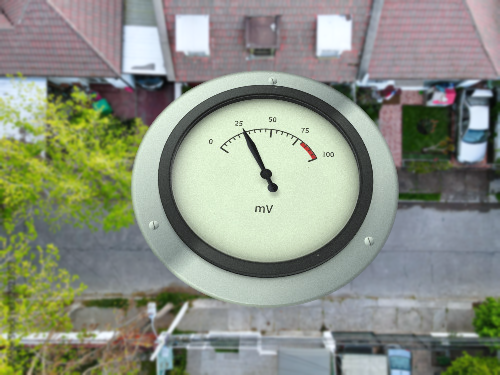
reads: {"value": 25, "unit": "mV"}
